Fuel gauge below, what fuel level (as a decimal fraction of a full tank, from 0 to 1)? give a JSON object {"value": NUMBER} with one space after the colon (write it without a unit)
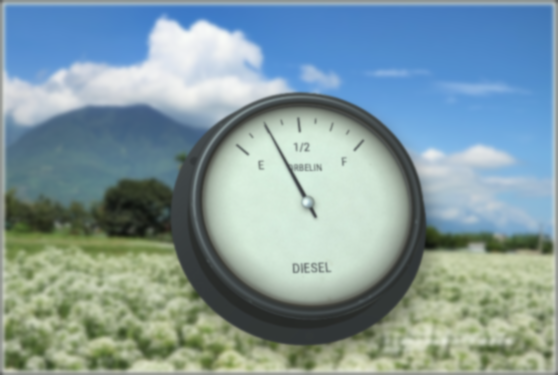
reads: {"value": 0.25}
